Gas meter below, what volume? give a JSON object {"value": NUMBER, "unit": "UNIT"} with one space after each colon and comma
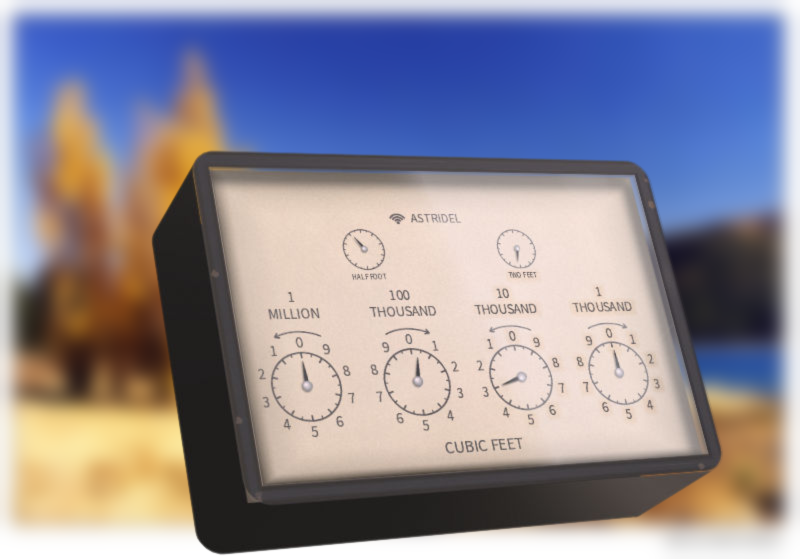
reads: {"value": 3000, "unit": "ft³"}
